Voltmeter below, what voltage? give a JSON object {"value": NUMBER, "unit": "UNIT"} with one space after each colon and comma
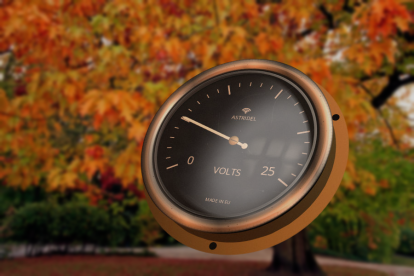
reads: {"value": 5, "unit": "V"}
